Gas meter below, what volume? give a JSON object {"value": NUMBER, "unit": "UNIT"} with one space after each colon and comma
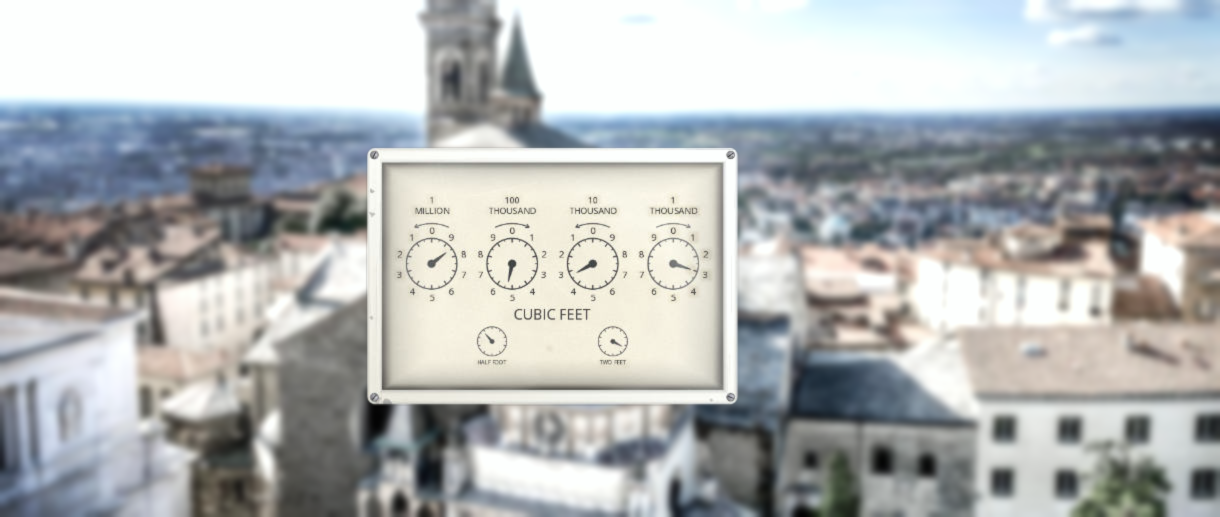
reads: {"value": 853300, "unit": "ft³"}
